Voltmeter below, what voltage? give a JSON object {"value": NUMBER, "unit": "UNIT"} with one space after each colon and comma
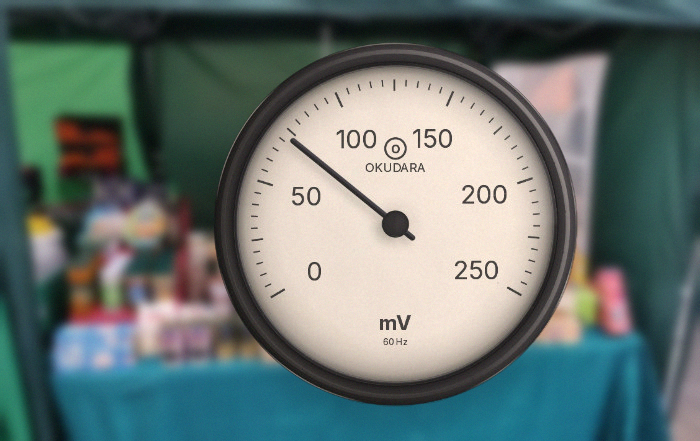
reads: {"value": 72.5, "unit": "mV"}
